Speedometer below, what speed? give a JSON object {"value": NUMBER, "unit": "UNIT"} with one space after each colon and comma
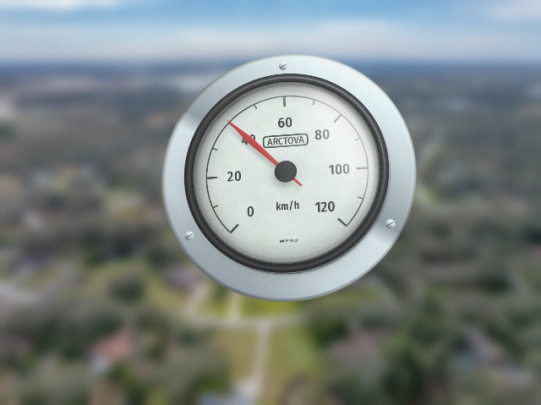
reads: {"value": 40, "unit": "km/h"}
